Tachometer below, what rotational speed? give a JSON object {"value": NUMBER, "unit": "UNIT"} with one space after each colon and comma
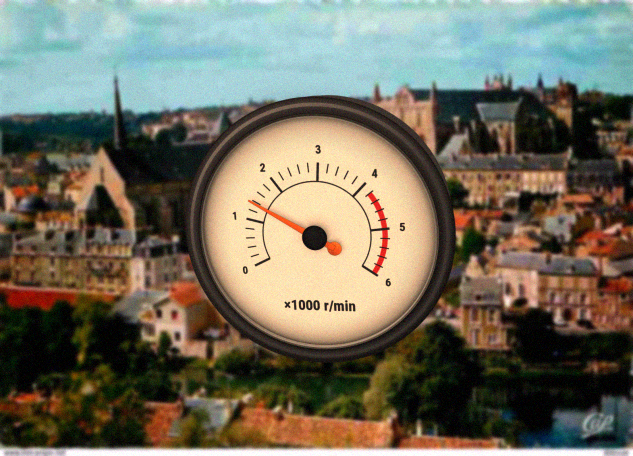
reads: {"value": 1400, "unit": "rpm"}
